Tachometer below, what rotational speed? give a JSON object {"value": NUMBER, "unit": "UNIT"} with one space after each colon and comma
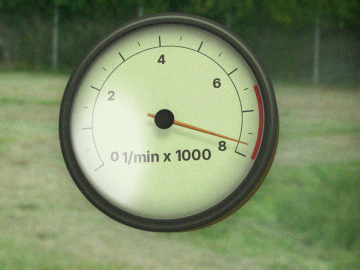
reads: {"value": 7750, "unit": "rpm"}
